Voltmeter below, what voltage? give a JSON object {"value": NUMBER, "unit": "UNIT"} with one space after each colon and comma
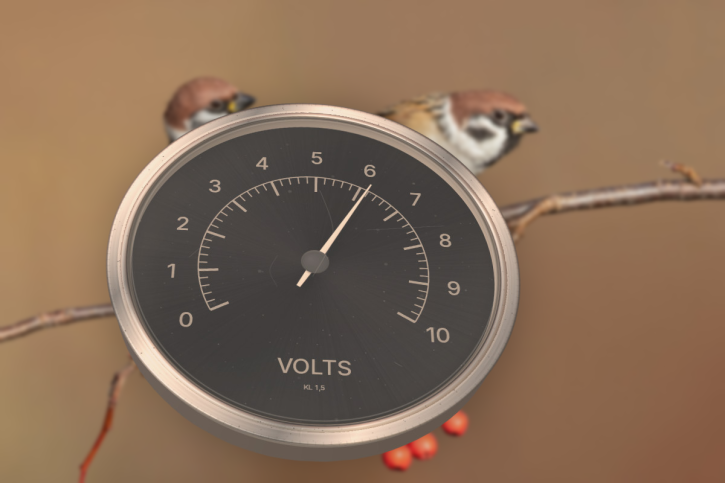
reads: {"value": 6.2, "unit": "V"}
